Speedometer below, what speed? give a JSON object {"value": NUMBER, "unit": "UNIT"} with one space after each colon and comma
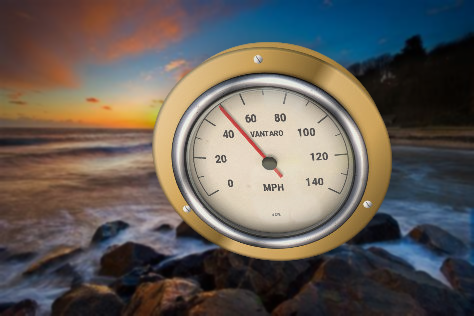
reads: {"value": 50, "unit": "mph"}
